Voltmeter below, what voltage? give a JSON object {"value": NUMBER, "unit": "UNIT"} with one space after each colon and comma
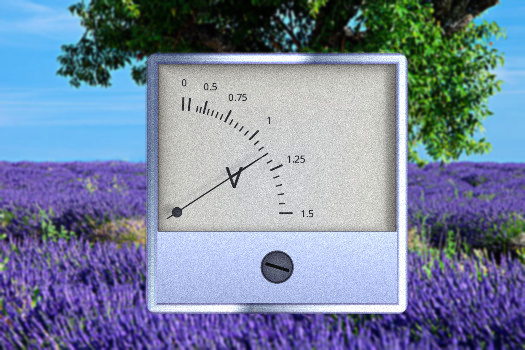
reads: {"value": 1.15, "unit": "V"}
